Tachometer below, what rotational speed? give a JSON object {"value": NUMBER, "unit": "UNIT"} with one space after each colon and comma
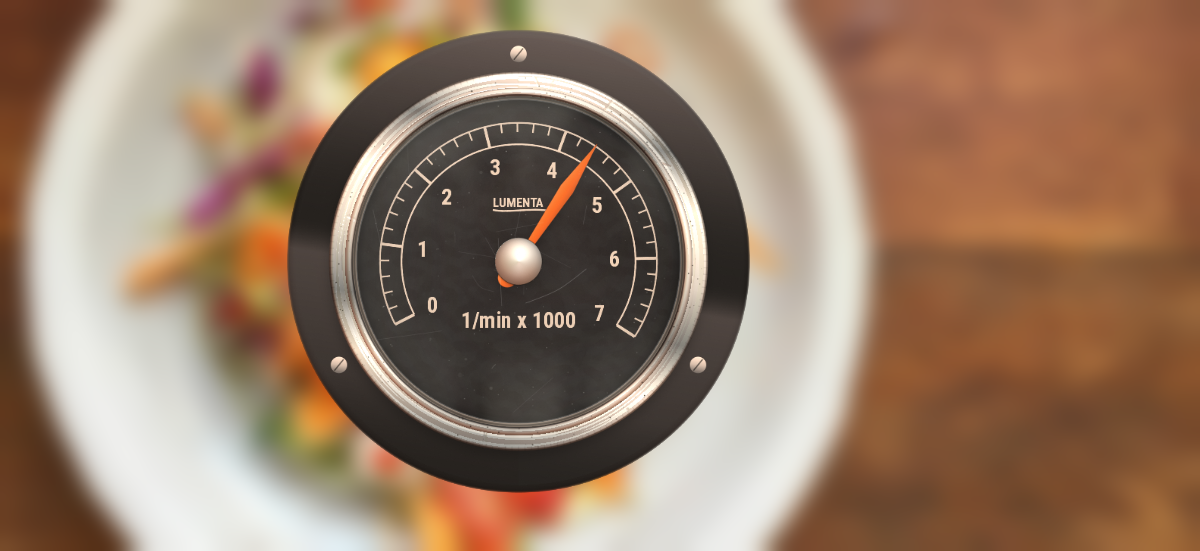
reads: {"value": 4400, "unit": "rpm"}
